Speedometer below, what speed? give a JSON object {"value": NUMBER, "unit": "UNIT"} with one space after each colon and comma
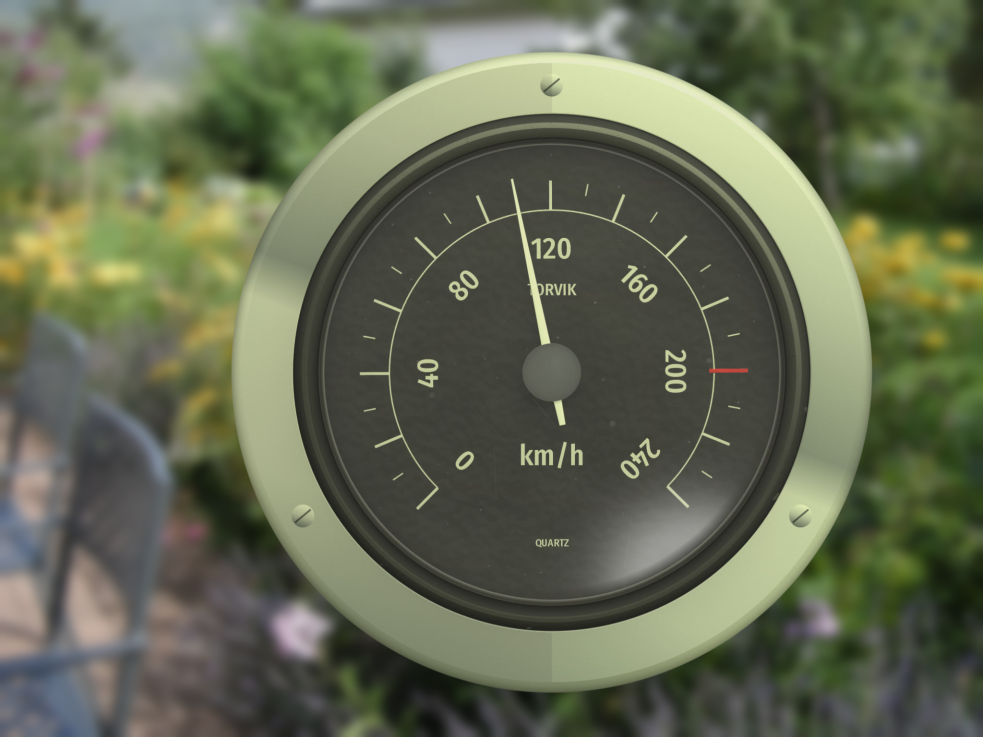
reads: {"value": 110, "unit": "km/h"}
